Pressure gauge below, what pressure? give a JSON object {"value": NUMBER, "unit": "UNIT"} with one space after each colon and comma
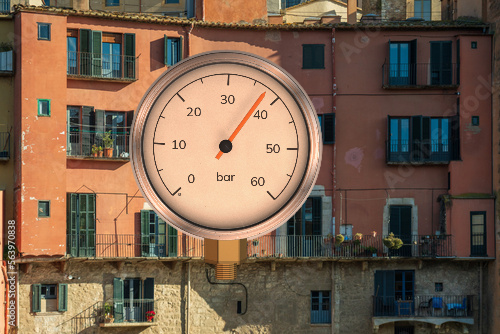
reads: {"value": 37.5, "unit": "bar"}
